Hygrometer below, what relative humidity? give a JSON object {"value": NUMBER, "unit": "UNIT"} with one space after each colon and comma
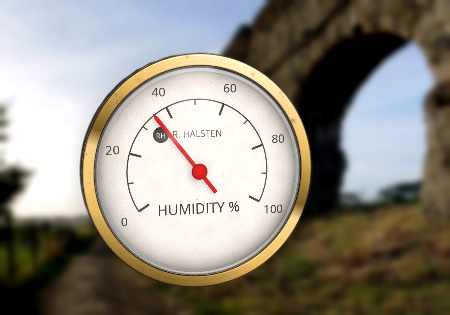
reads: {"value": 35, "unit": "%"}
